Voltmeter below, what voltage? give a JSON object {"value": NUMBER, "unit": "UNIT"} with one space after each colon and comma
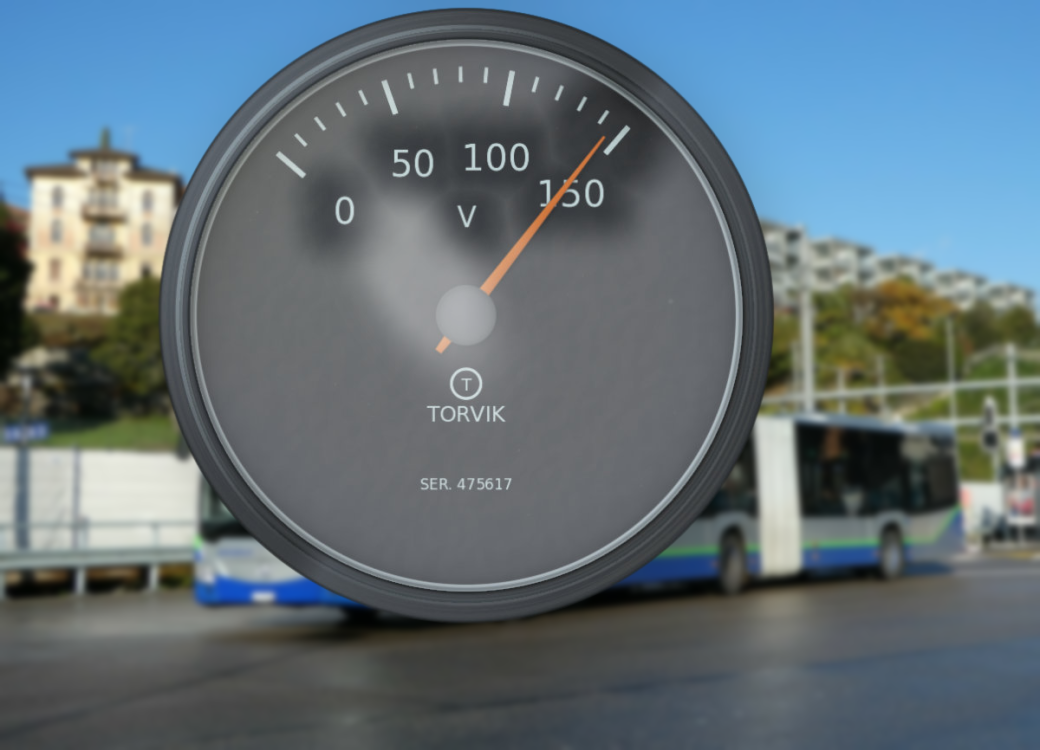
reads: {"value": 145, "unit": "V"}
